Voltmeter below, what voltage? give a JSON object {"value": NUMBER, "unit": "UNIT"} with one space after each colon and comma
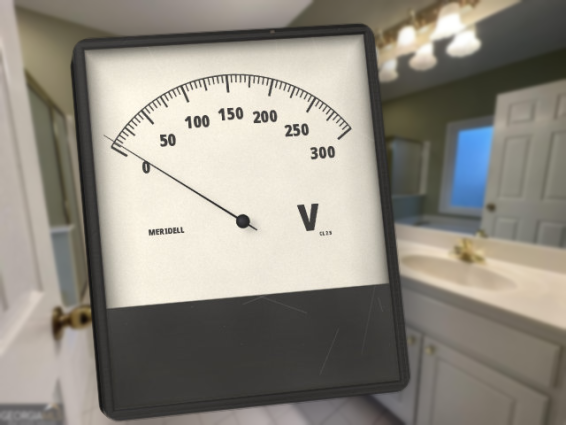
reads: {"value": 5, "unit": "V"}
